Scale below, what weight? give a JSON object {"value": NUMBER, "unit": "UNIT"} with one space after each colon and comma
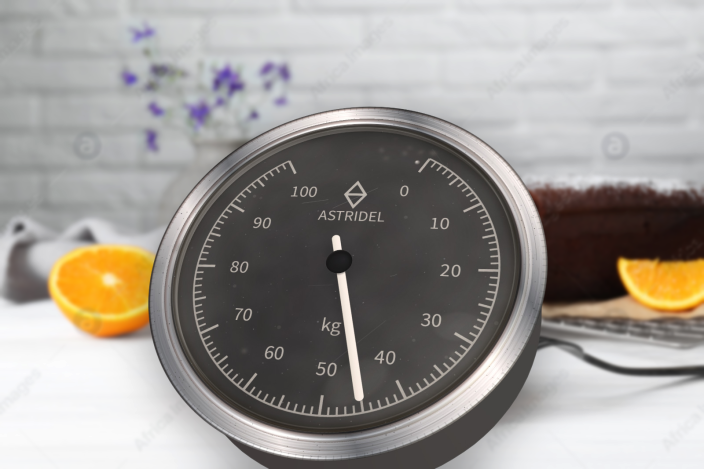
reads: {"value": 45, "unit": "kg"}
